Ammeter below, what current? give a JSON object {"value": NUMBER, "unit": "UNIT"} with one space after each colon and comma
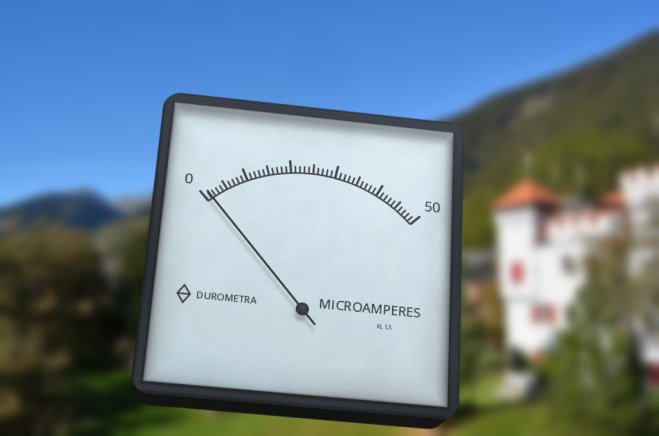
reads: {"value": 1, "unit": "µA"}
